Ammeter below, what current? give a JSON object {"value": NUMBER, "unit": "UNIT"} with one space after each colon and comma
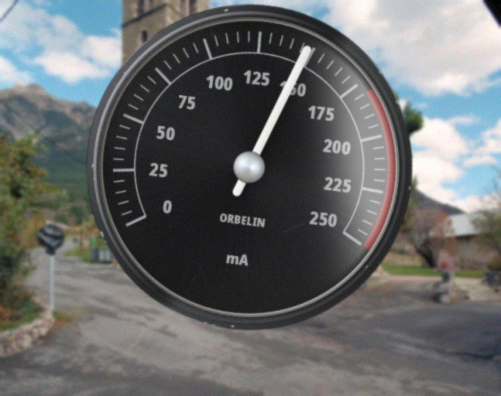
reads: {"value": 147.5, "unit": "mA"}
